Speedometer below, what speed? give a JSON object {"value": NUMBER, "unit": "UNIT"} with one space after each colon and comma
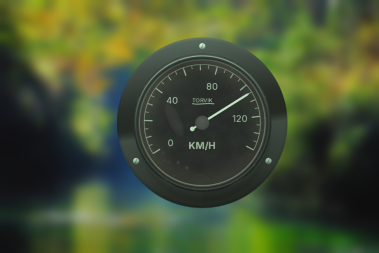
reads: {"value": 105, "unit": "km/h"}
